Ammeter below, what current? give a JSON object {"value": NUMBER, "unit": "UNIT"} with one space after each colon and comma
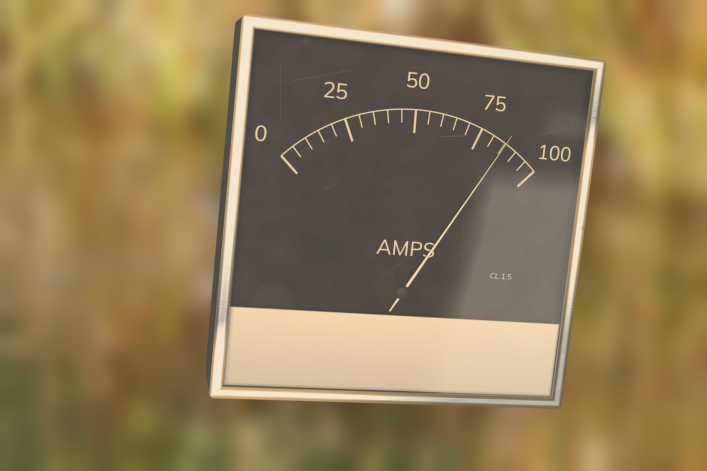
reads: {"value": 85, "unit": "A"}
